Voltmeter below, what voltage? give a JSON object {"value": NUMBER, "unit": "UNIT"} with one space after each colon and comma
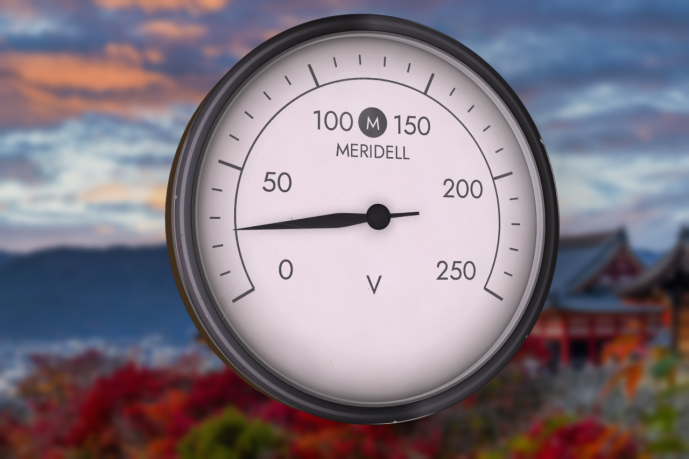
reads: {"value": 25, "unit": "V"}
